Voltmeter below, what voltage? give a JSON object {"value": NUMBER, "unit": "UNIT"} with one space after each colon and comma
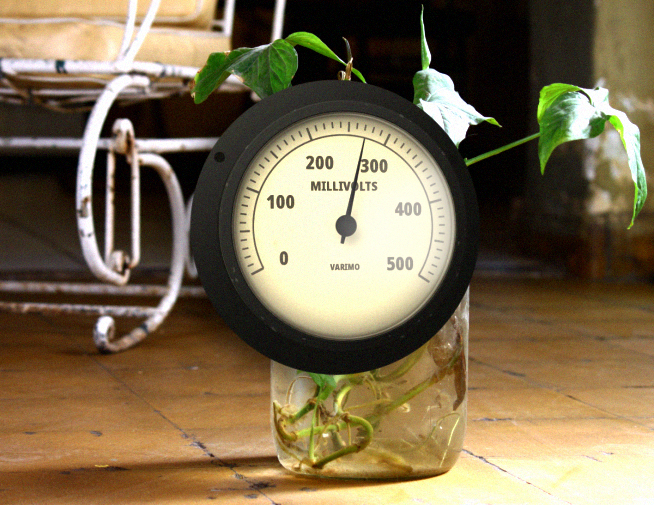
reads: {"value": 270, "unit": "mV"}
